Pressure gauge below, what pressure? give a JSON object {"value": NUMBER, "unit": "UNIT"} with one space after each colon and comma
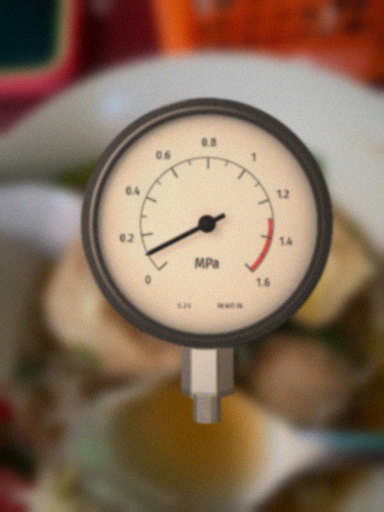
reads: {"value": 0.1, "unit": "MPa"}
